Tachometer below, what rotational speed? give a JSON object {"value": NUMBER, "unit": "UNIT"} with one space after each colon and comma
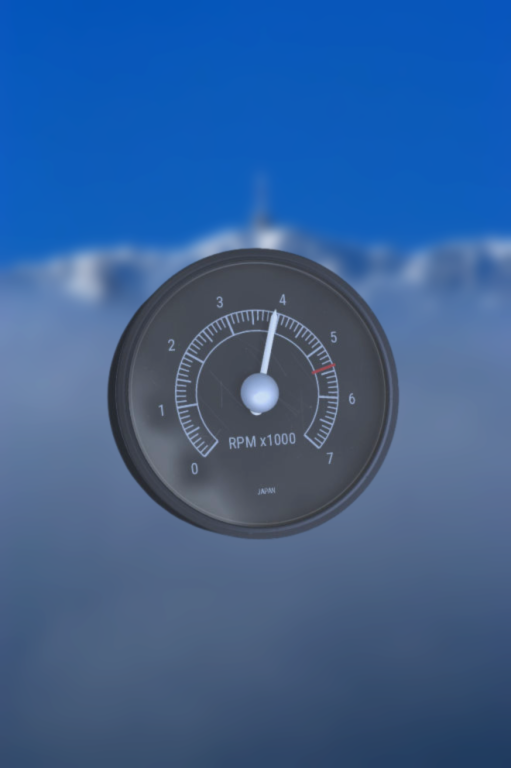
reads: {"value": 3900, "unit": "rpm"}
